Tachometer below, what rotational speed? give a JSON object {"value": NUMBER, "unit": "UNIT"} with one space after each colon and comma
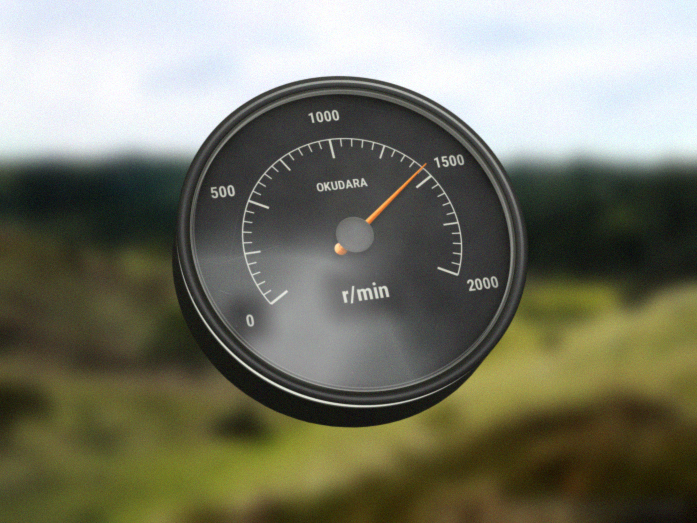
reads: {"value": 1450, "unit": "rpm"}
